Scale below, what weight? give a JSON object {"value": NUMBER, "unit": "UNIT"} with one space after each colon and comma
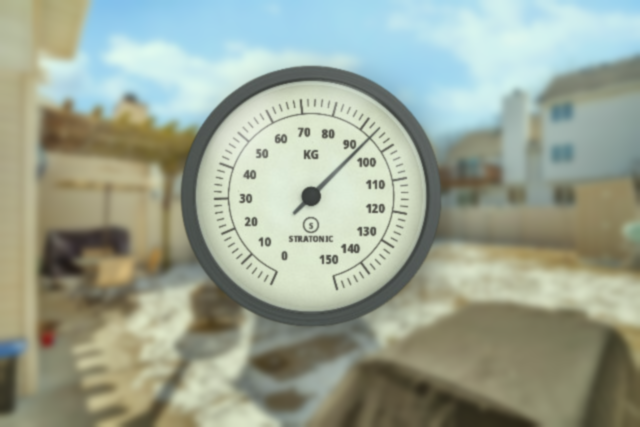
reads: {"value": 94, "unit": "kg"}
